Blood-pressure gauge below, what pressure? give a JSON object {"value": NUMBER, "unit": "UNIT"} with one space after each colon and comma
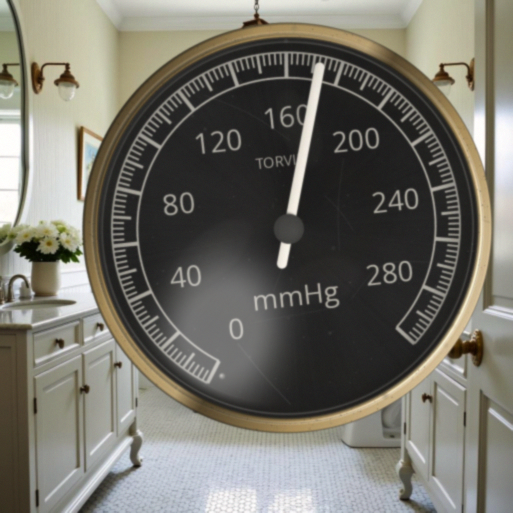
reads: {"value": 172, "unit": "mmHg"}
